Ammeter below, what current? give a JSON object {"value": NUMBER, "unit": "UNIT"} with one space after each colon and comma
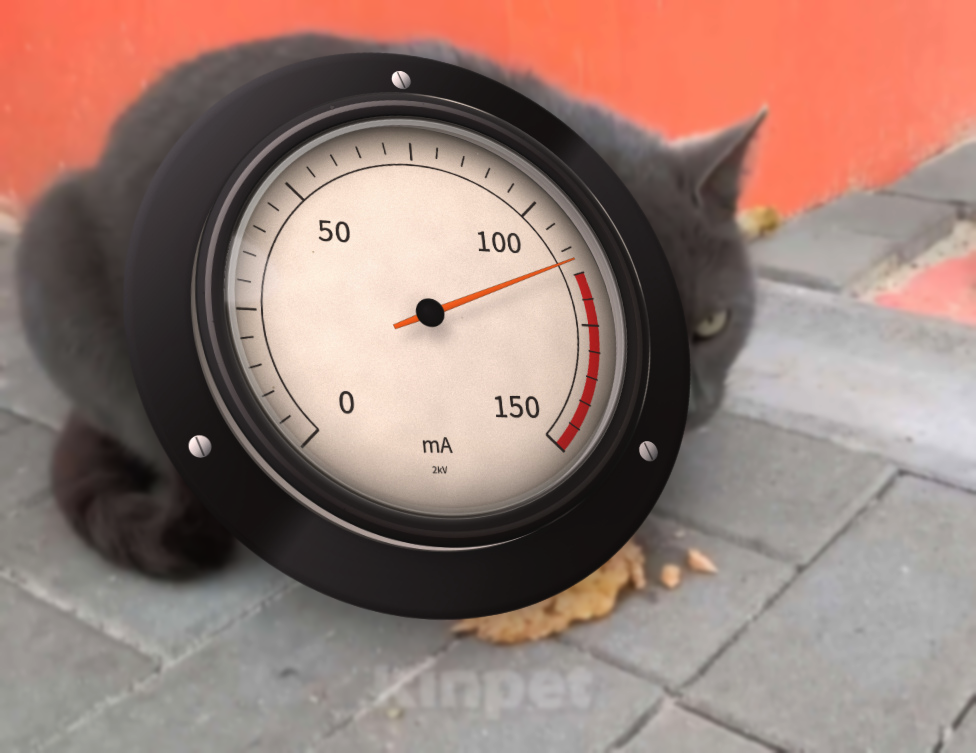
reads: {"value": 112.5, "unit": "mA"}
